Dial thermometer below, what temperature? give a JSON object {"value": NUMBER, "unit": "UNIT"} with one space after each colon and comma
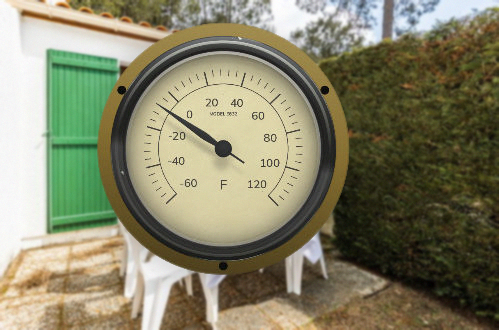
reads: {"value": -8, "unit": "°F"}
